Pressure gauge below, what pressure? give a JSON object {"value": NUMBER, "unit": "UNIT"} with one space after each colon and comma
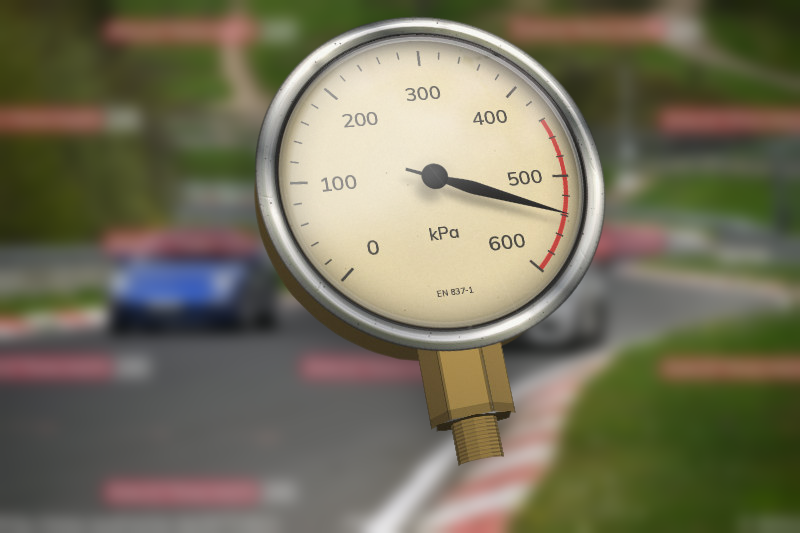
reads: {"value": 540, "unit": "kPa"}
